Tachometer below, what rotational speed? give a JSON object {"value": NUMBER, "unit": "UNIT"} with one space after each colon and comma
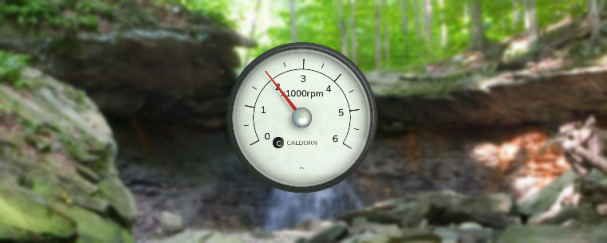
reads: {"value": 2000, "unit": "rpm"}
